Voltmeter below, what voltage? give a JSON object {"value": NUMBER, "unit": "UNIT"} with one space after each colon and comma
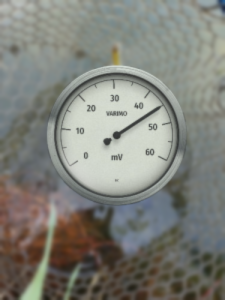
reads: {"value": 45, "unit": "mV"}
